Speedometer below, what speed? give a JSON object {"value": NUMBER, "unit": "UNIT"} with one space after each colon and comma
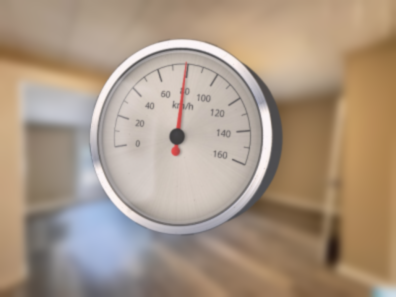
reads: {"value": 80, "unit": "km/h"}
